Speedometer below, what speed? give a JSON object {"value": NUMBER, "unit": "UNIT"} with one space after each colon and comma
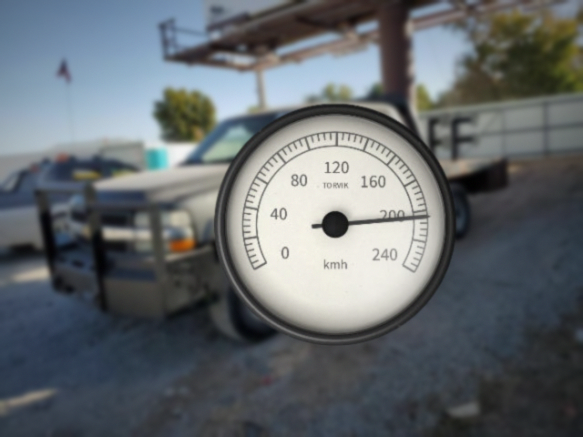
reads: {"value": 204, "unit": "km/h"}
